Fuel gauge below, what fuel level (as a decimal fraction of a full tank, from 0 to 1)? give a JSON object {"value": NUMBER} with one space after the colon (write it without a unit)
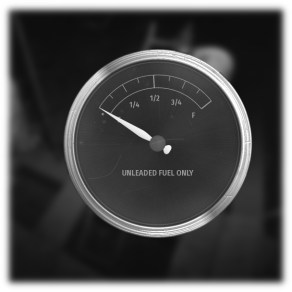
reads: {"value": 0}
